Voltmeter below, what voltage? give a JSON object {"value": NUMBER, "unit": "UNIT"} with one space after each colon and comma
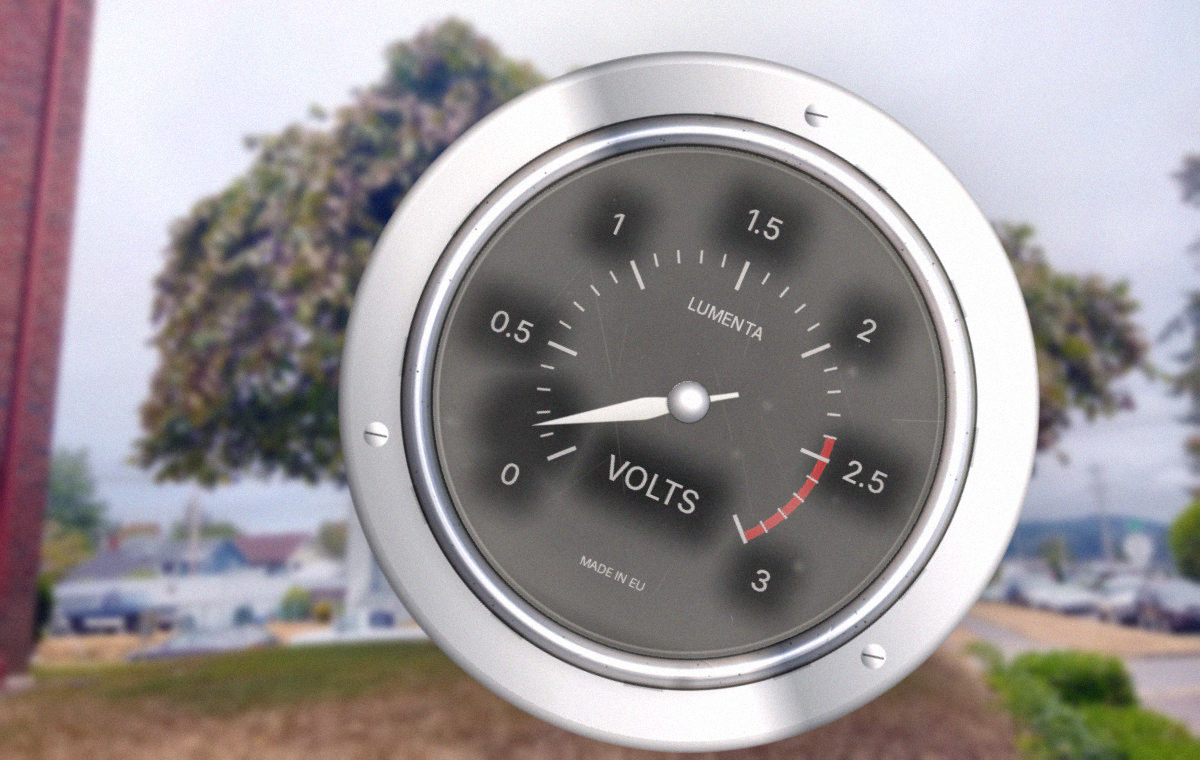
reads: {"value": 0.15, "unit": "V"}
